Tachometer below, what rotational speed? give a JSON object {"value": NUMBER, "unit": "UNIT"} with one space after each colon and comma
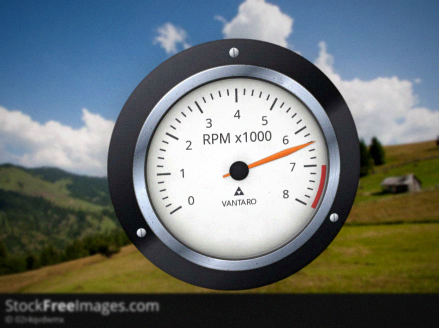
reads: {"value": 6400, "unit": "rpm"}
